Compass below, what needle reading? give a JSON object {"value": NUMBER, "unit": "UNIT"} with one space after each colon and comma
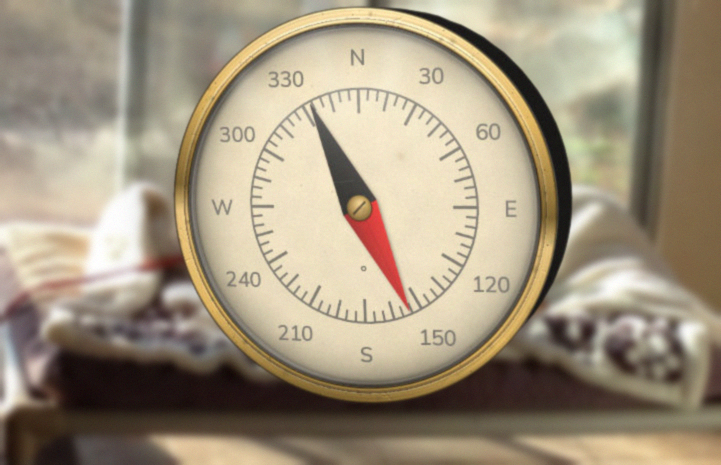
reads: {"value": 155, "unit": "°"}
